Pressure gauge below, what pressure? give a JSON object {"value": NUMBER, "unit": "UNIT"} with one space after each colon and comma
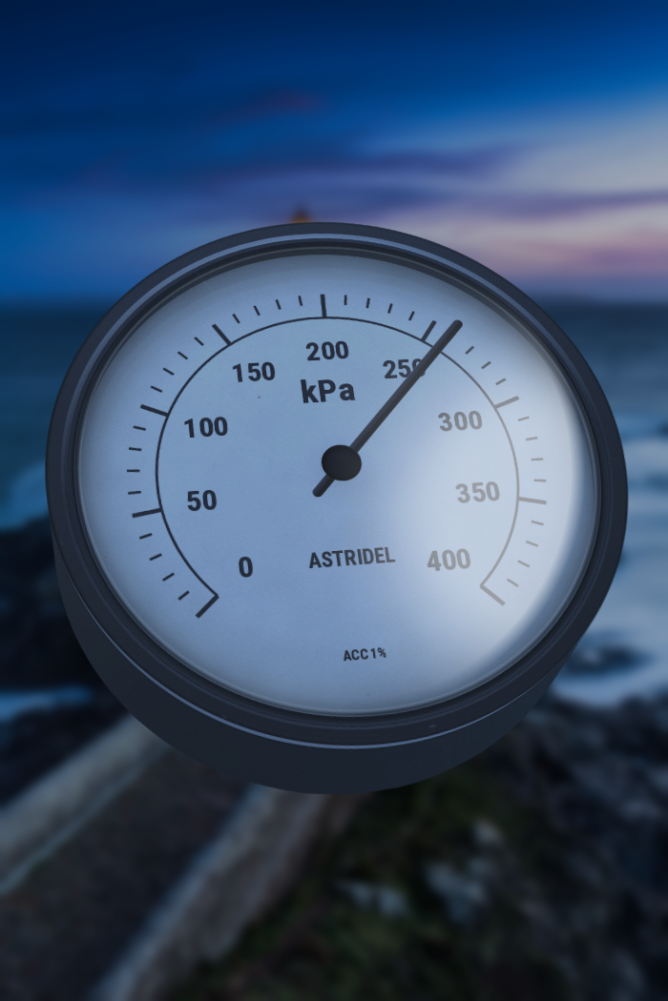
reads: {"value": 260, "unit": "kPa"}
